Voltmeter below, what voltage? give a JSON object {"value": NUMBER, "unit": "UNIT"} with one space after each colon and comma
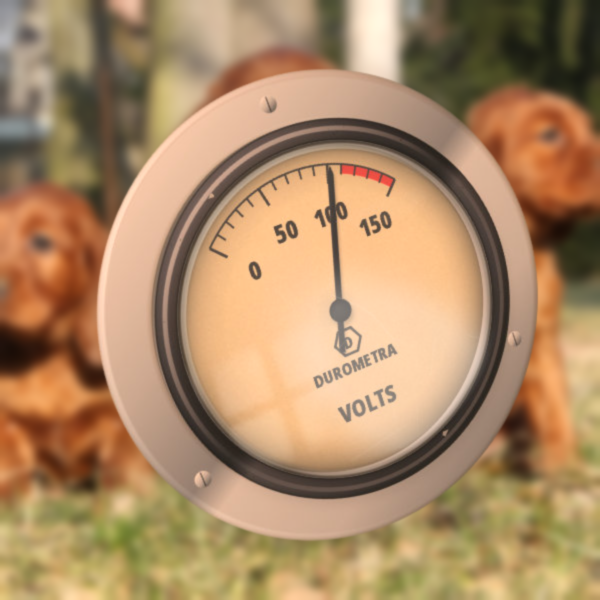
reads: {"value": 100, "unit": "V"}
